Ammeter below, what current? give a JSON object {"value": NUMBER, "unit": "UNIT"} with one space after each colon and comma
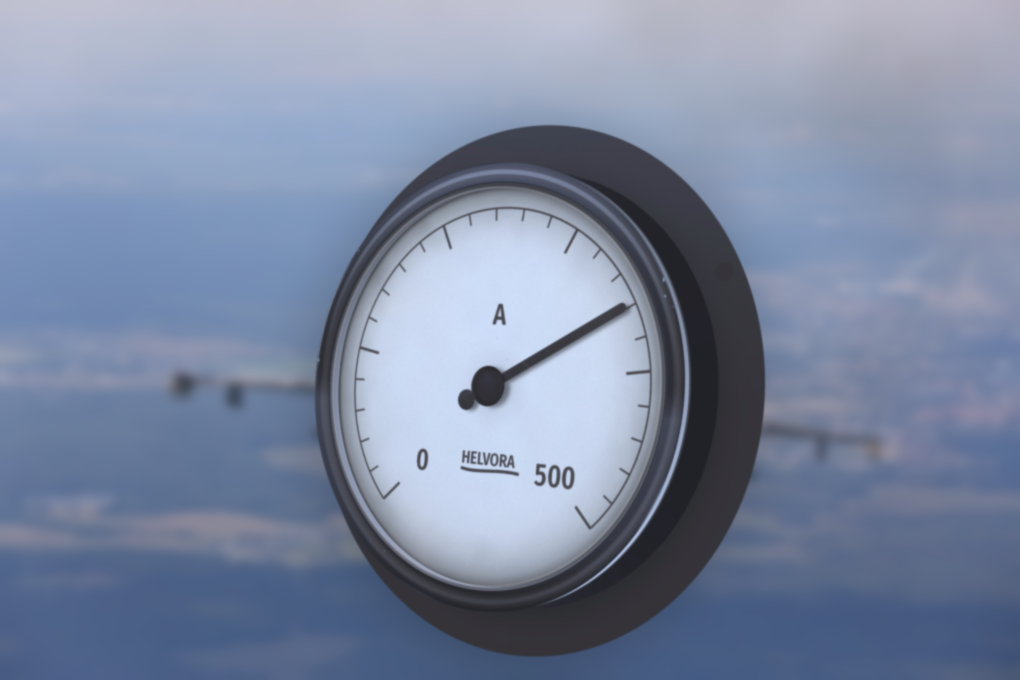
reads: {"value": 360, "unit": "A"}
